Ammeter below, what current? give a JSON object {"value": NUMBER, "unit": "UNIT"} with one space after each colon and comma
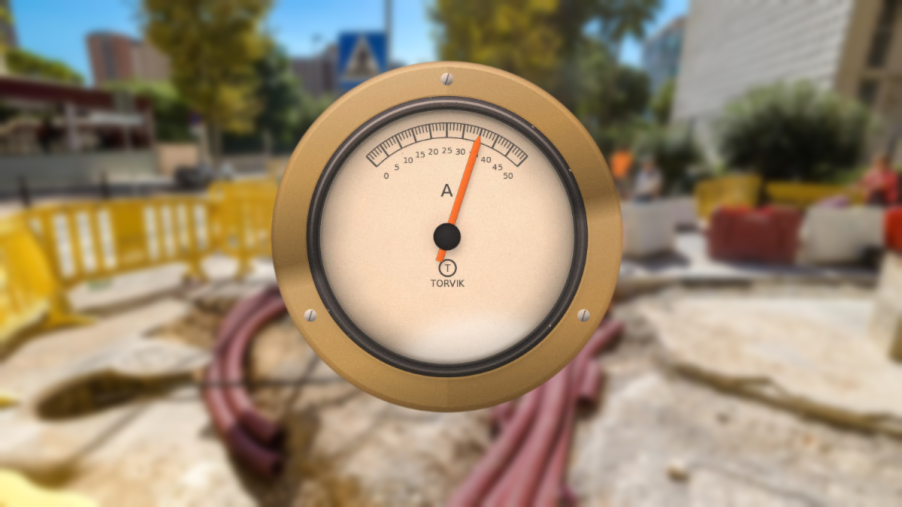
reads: {"value": 35, "unit": "A"}
